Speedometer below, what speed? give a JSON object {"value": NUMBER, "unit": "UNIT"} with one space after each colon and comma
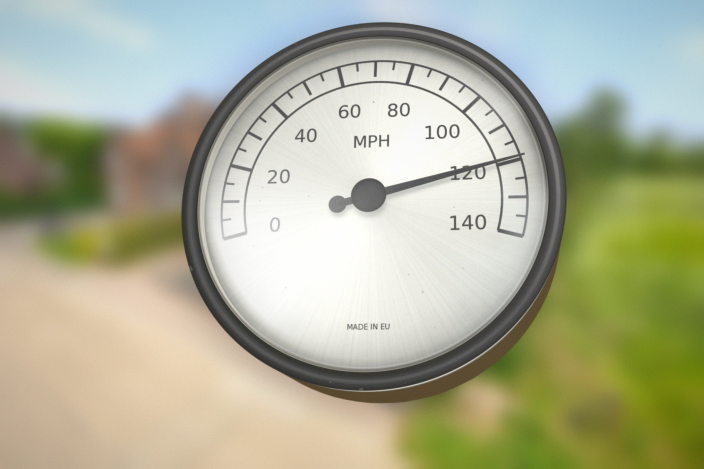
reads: {"value": 120, "unit": "mph"}
